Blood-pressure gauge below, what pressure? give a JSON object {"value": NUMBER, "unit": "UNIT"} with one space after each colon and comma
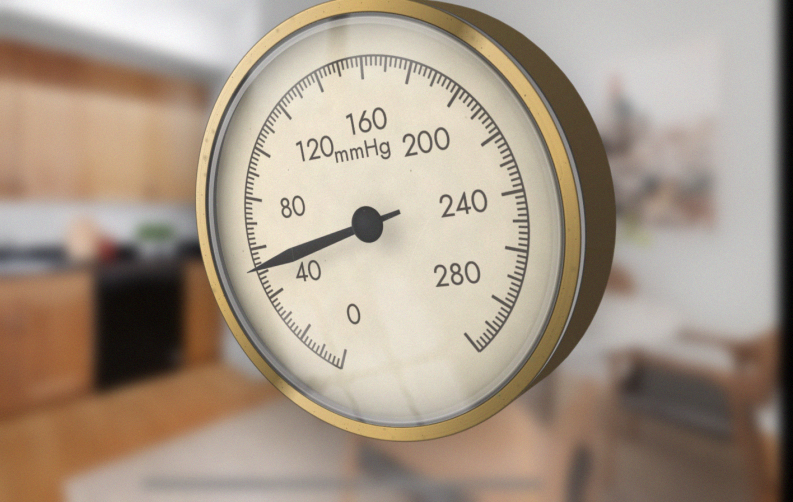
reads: {"value": 52, "unit": "mmHg"}
